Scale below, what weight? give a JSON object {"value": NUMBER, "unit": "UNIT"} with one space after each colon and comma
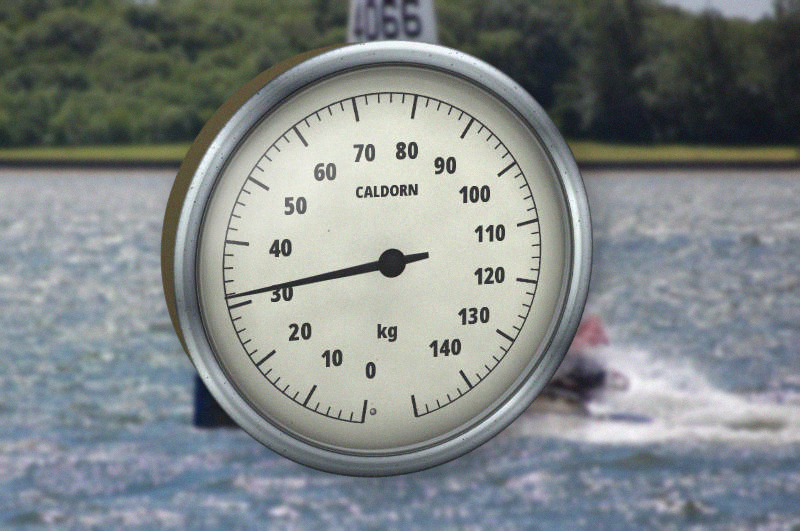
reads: {"value": 32, "unit": "kg"}
